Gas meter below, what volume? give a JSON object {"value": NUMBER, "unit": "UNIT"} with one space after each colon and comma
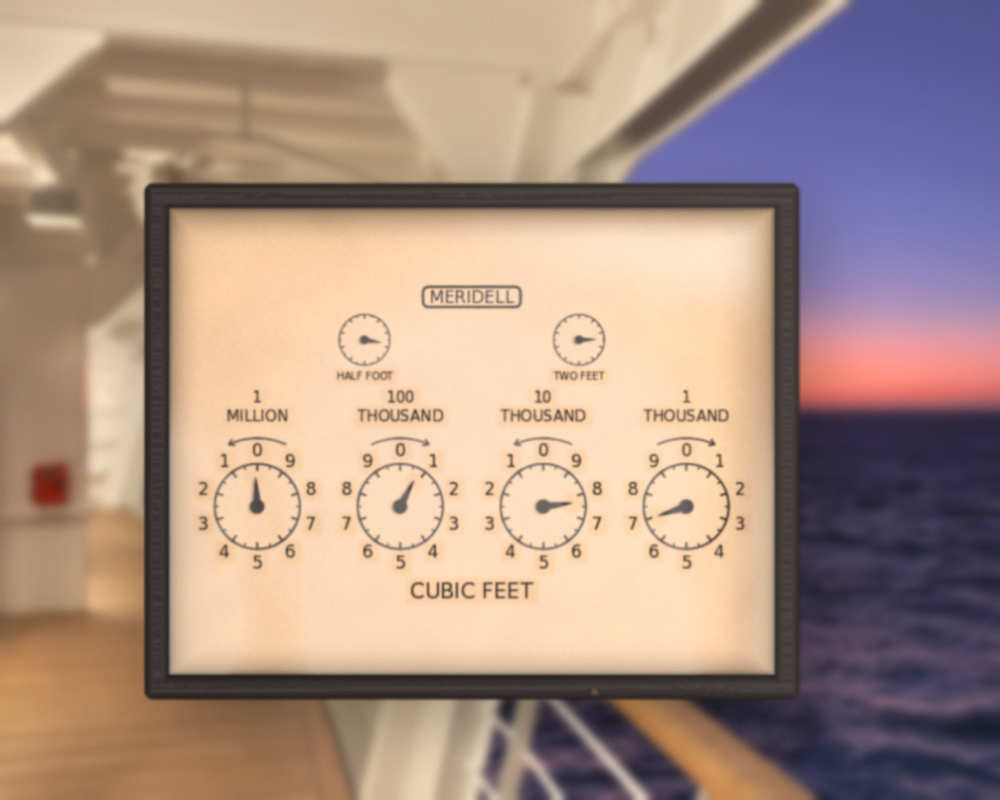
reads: {"value": 7700, "unit": "ft³"}
